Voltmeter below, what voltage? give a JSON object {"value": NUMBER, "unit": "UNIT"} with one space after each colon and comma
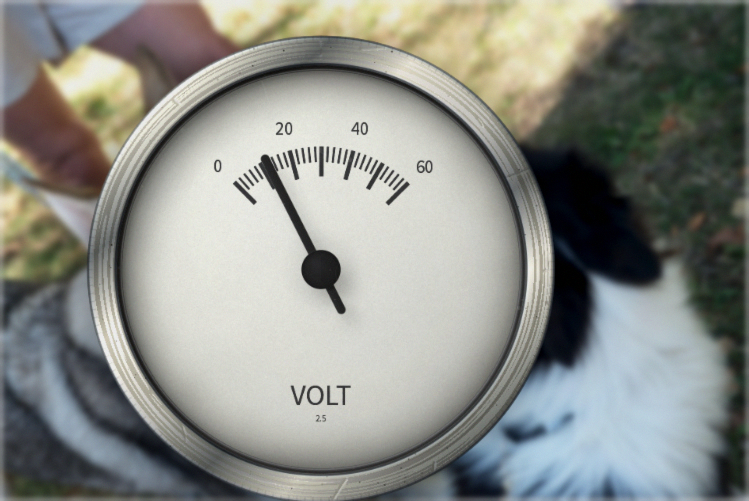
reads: {"value": 12, "unit": "V"}
